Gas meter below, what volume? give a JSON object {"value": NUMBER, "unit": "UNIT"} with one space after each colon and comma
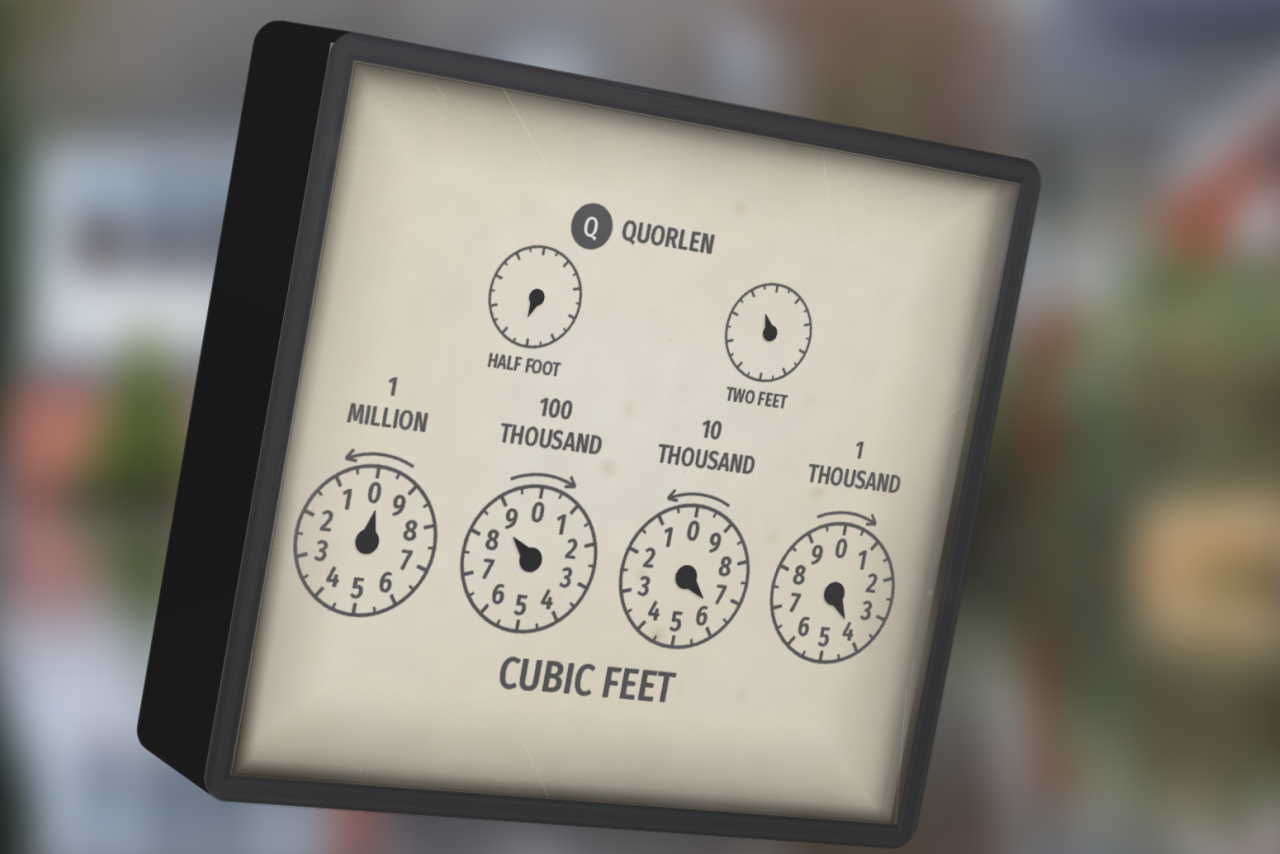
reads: {"value": 986400, "unit": "ft³"}
